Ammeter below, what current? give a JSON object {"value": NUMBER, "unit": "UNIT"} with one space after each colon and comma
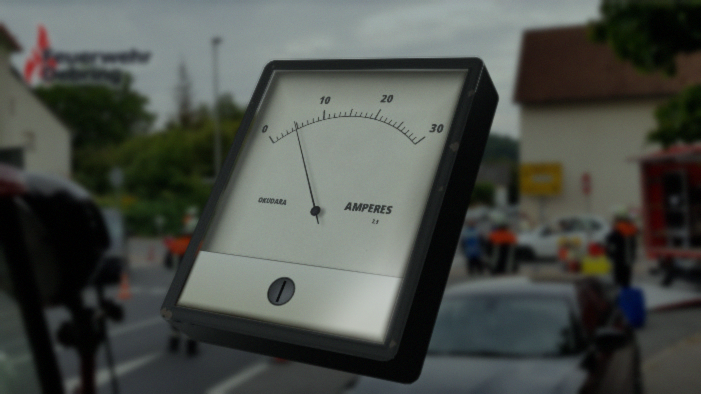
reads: {"value": 5, "unit": "A"}
